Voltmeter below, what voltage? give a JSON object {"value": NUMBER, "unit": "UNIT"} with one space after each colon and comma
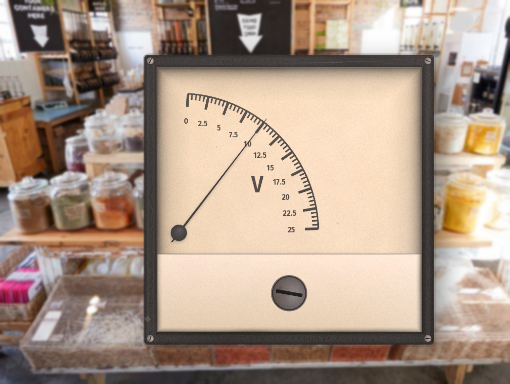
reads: {"value": 10, "unit": "V"}
